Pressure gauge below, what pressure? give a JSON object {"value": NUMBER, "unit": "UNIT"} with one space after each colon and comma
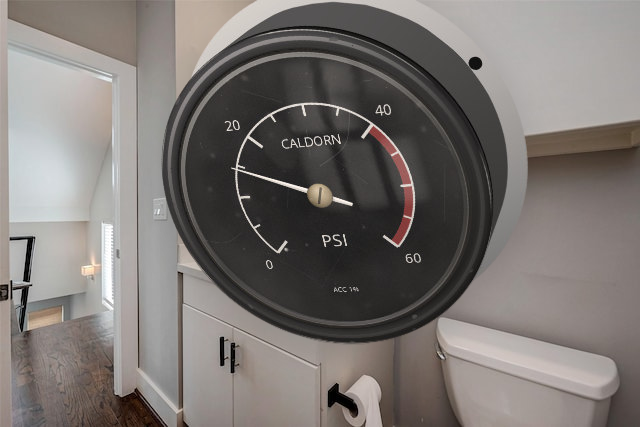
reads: {"value": 15, "unit": "psi"}
